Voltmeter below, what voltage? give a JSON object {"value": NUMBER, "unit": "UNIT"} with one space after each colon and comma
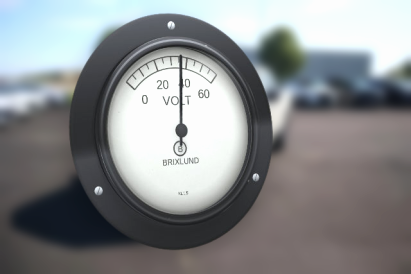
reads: {"value": 35, "unit": "V"}
